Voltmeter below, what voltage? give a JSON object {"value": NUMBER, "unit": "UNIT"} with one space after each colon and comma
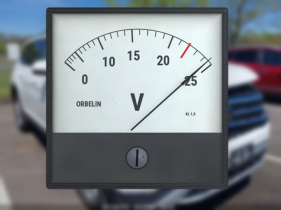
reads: {"value": 24.5, "unit": "V"}
